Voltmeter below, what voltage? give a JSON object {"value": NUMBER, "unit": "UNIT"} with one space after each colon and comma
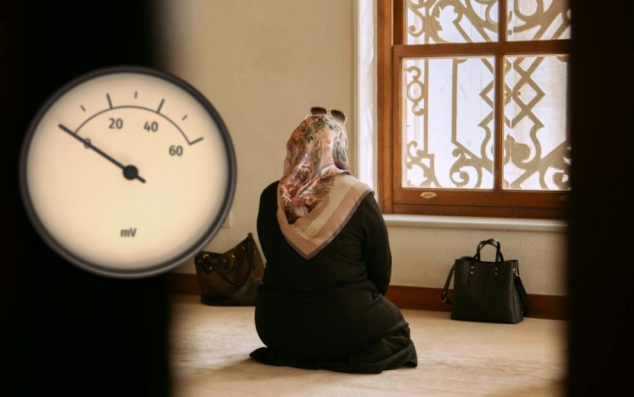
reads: {"value": 0, "unit": "mV"}
